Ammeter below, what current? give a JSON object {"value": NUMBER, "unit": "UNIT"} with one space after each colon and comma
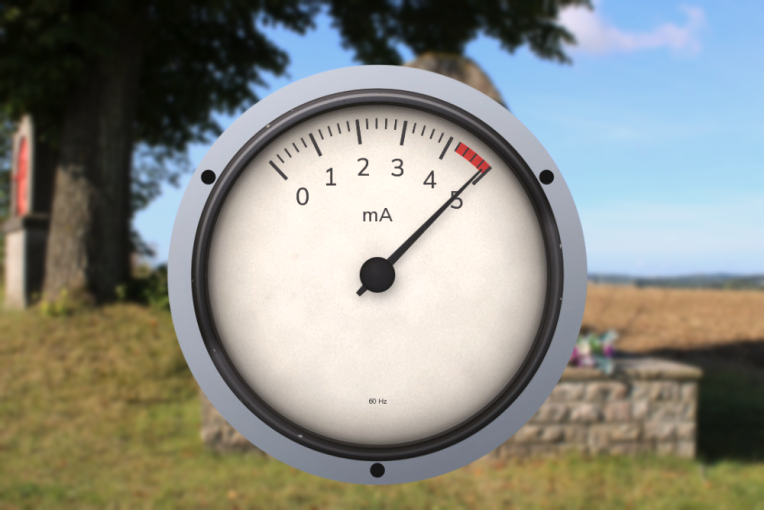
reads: {"value": 4.9, "unit": "mA"}
